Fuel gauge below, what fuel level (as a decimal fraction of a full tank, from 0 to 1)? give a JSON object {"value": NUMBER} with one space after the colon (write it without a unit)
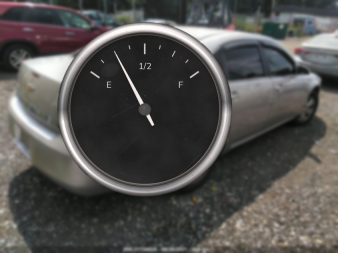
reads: {"value": 0.25}
